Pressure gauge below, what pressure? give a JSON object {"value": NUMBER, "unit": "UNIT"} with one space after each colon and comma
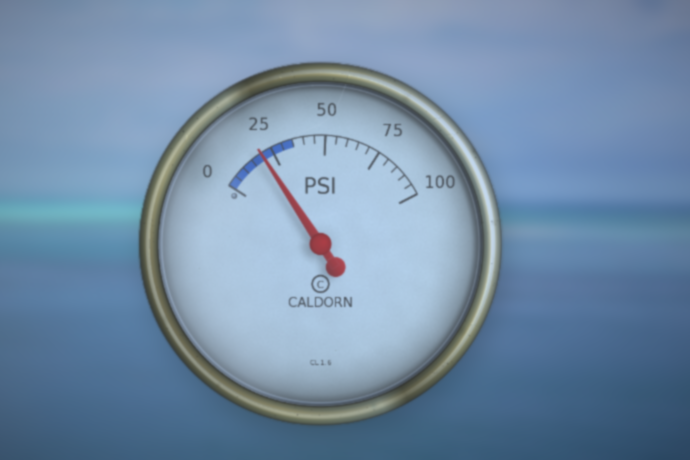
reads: {"value": 20, "unit": "psi"}
